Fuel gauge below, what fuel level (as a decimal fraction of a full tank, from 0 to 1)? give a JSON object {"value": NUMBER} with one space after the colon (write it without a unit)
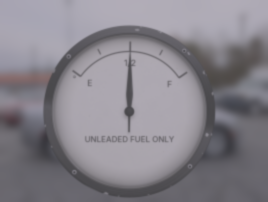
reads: {"value": 0.5}
